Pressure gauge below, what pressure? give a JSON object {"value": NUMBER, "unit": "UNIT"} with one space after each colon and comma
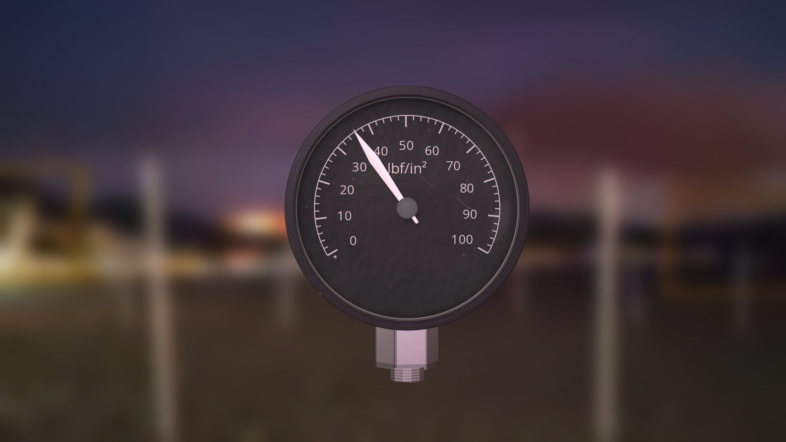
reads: {"value": 36, "unit": "psi"}
